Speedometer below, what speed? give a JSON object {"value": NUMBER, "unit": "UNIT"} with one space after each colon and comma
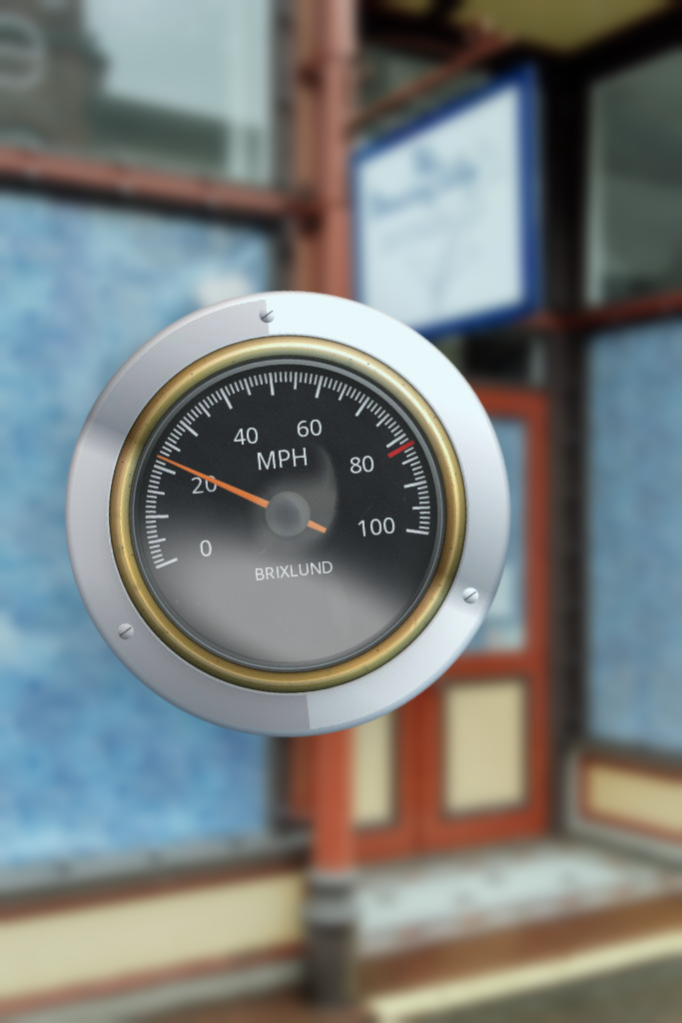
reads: {"value": 22, "unit": "mph"}
